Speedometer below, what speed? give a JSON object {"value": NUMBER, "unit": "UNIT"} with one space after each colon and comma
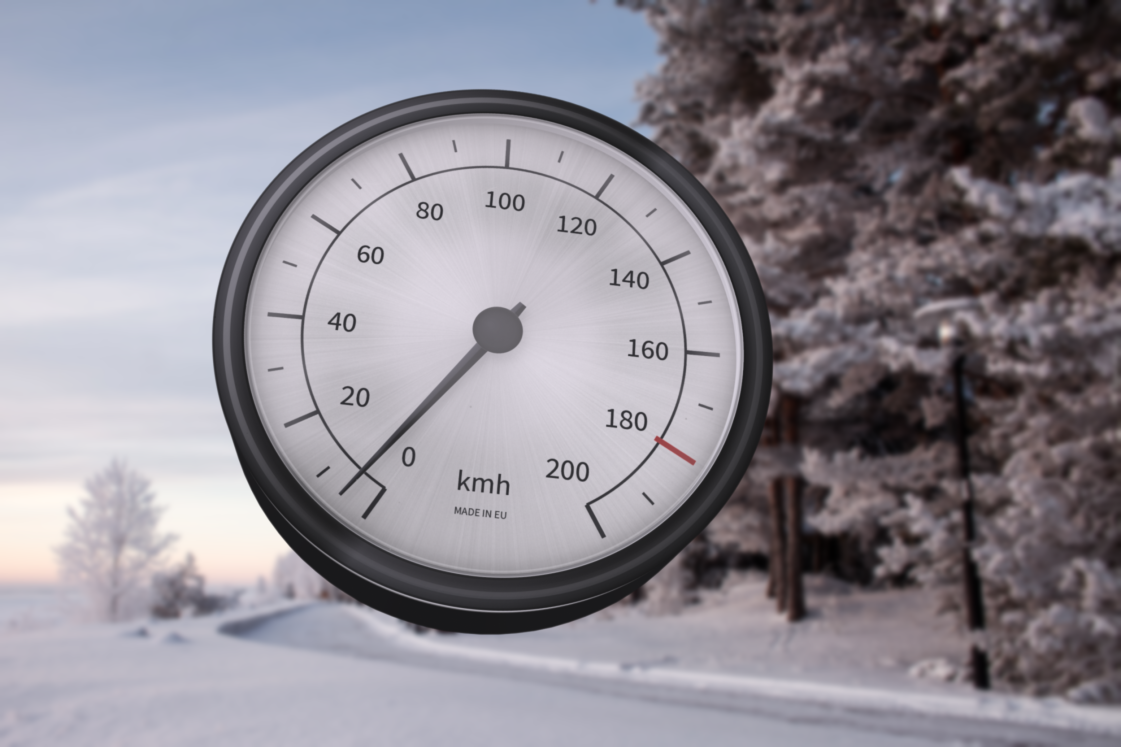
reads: {"value": 5, "unit": "km/h"}
